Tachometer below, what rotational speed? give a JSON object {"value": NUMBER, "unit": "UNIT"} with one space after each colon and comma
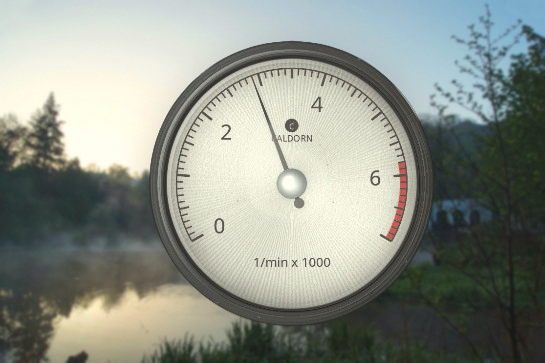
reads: {"value": 2900, "unit": "rpm"}
